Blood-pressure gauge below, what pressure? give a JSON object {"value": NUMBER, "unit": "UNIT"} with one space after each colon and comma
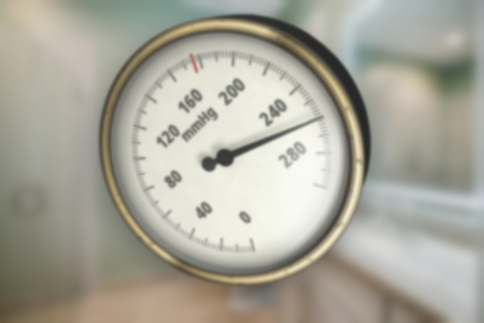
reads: {"value": 260, "unit": "mmHg"}
